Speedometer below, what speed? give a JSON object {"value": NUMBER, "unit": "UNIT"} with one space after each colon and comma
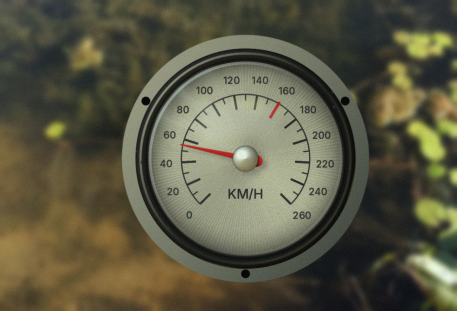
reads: {"value": 55, "unit": "km/h"}
